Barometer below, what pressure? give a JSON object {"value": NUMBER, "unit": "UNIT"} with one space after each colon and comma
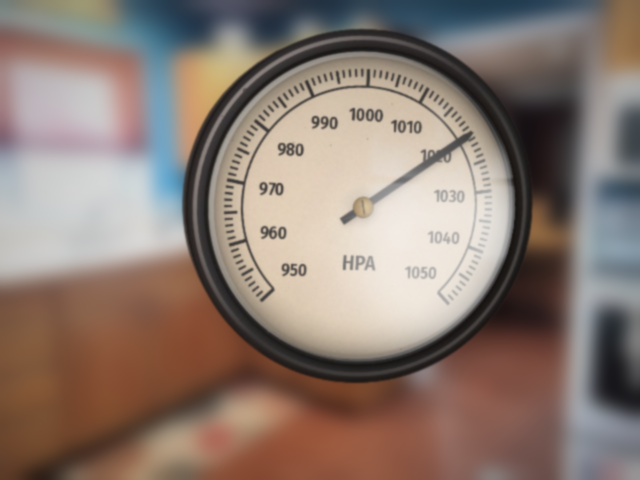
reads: {"value": 1020, "unit": "hPa"}
